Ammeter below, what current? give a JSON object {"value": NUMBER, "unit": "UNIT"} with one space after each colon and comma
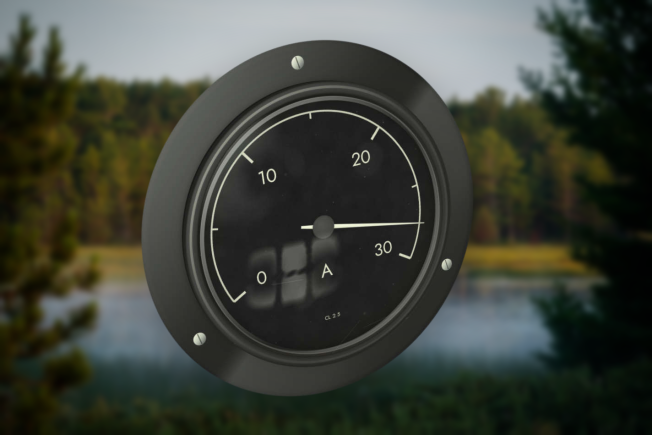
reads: {"value": 27.5, "unit": "A"}
